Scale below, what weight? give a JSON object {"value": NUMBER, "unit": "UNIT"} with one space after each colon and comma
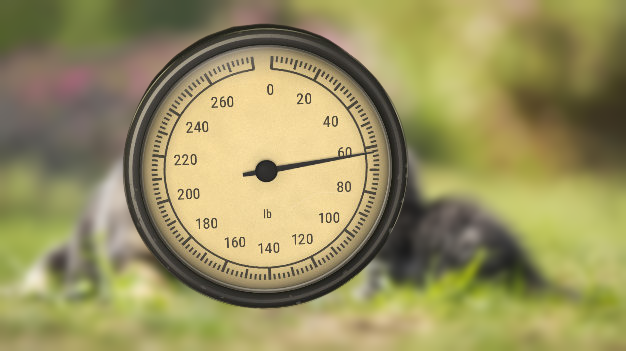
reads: {"value": 62, "unit": "lb"}
